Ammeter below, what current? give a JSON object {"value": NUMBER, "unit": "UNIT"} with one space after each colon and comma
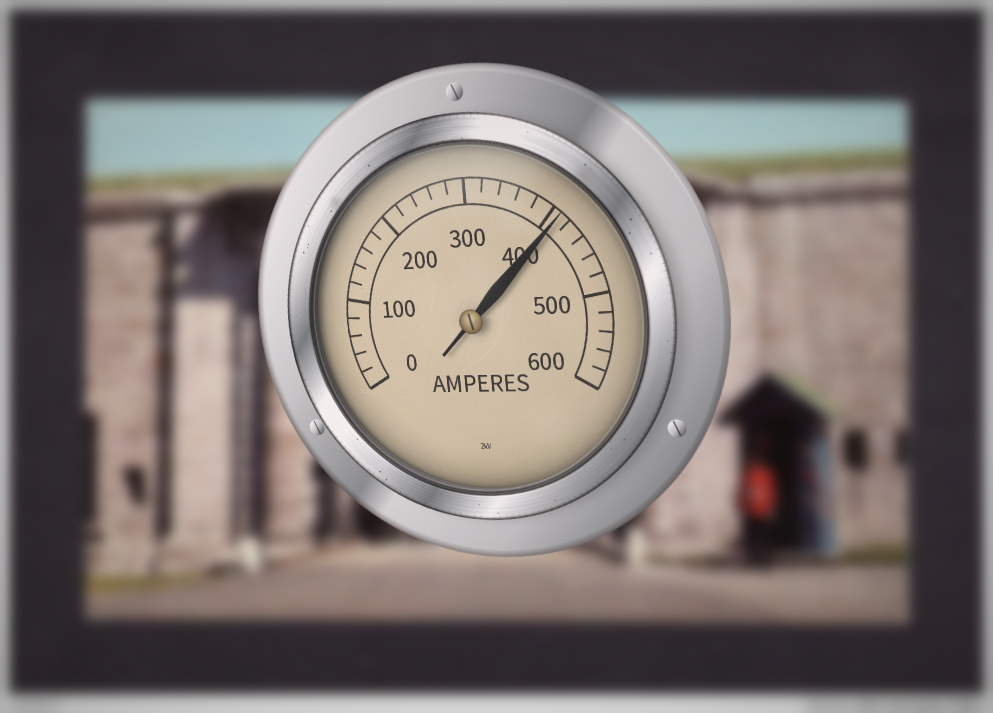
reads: {"value": 410, "unit": "A"}
